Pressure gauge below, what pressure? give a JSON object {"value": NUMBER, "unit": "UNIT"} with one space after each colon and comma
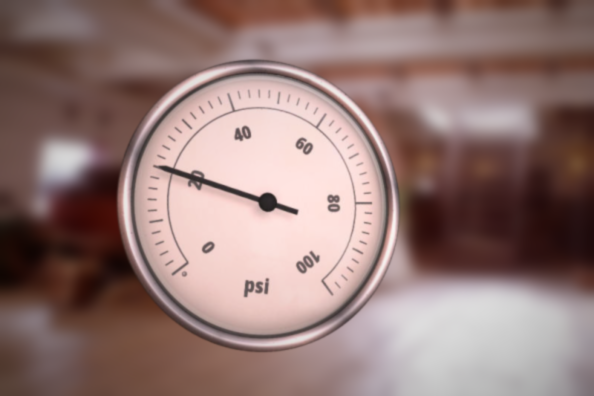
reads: {"value": 20, "unit": "psi"}
